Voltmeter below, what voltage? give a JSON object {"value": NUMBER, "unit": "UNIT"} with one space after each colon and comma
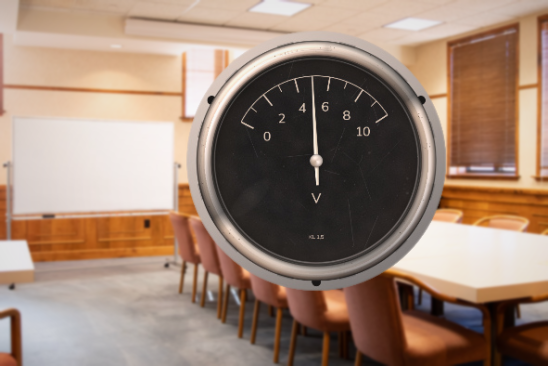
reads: {"value": 5, "unit": "V"}
